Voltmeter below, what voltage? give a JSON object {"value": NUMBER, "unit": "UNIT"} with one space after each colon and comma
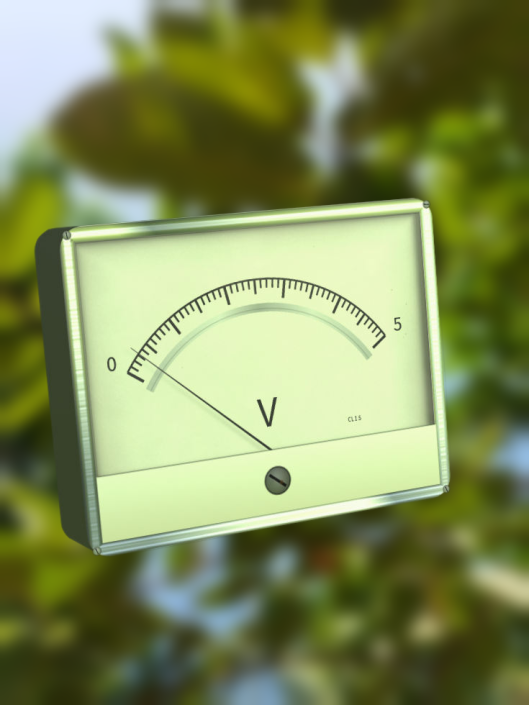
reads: {"value": 0.3, "unit": "V"}
